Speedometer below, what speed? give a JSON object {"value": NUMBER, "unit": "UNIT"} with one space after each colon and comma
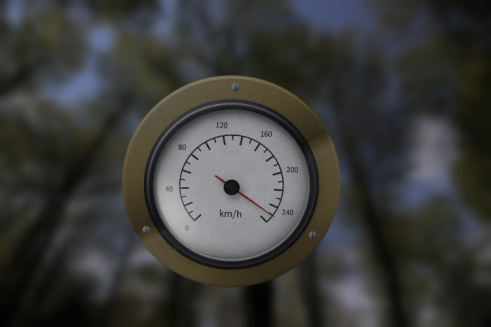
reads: {"value": 250, "unit": "km/h"}
